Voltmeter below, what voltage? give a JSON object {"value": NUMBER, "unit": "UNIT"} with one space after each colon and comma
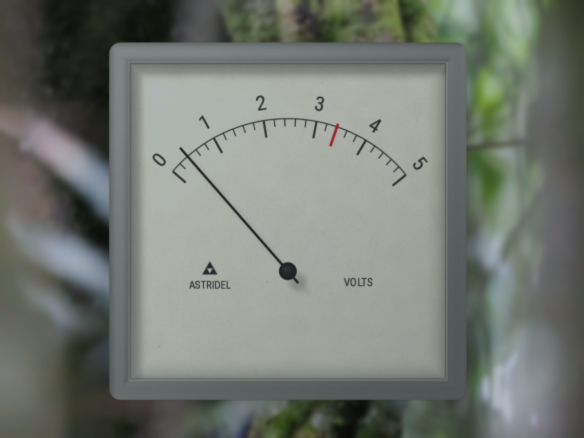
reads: {"value": 0.4, "unit": "V"}
